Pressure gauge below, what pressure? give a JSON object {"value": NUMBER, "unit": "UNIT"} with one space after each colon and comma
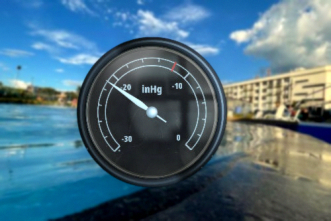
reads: {"value": -21, "unit": "inHg"}
